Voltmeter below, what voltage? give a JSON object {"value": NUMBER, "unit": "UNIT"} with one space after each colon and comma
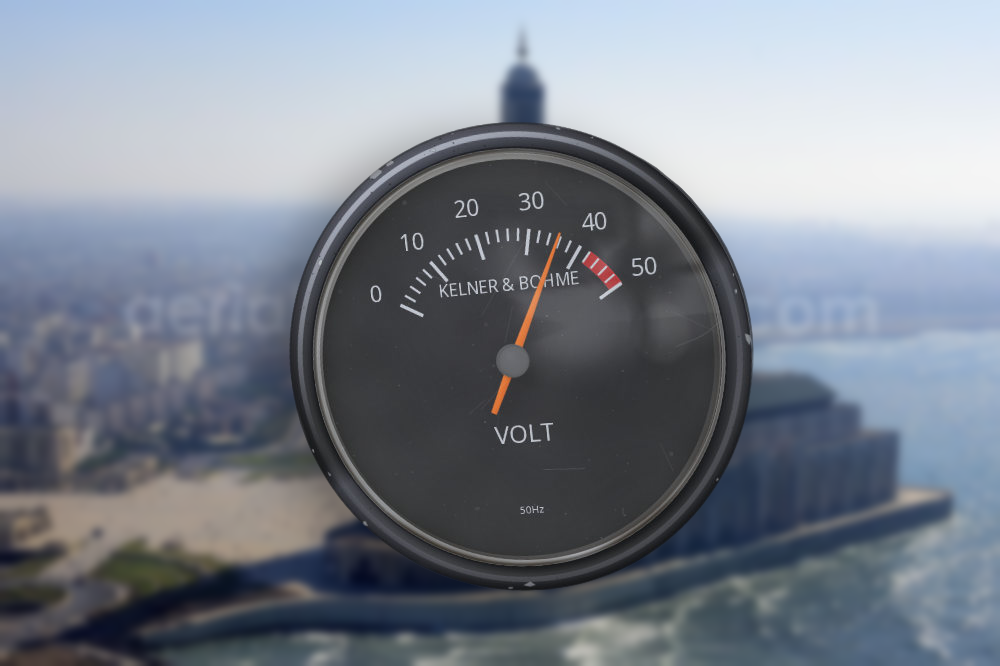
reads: {"value": 36, "unit": "V"}
